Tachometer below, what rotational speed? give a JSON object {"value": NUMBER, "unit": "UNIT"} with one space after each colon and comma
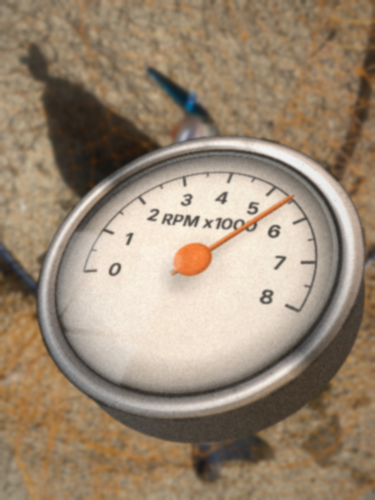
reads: {"value": 5500, "unit": "rpm"}
